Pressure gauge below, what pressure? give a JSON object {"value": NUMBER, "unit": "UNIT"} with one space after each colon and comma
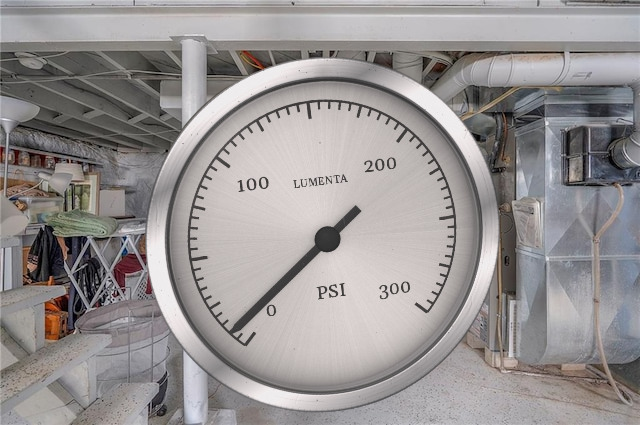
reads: {"value": 10, "unit": "psi"}
